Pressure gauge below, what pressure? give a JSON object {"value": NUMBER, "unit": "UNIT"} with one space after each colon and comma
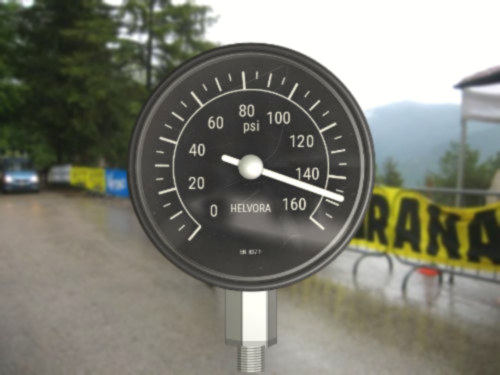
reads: {"value": 147.5, "unit": "psi"}
